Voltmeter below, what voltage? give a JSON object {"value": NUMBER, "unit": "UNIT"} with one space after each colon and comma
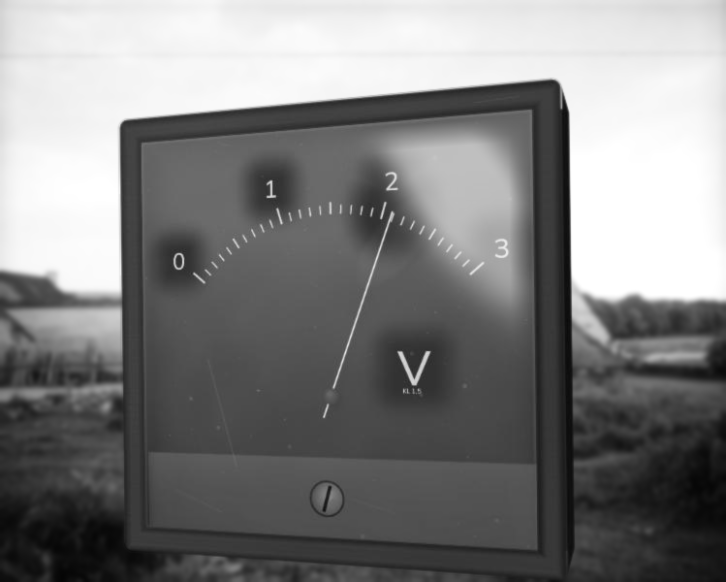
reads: {"value": 2.1, "unit": "V"}
